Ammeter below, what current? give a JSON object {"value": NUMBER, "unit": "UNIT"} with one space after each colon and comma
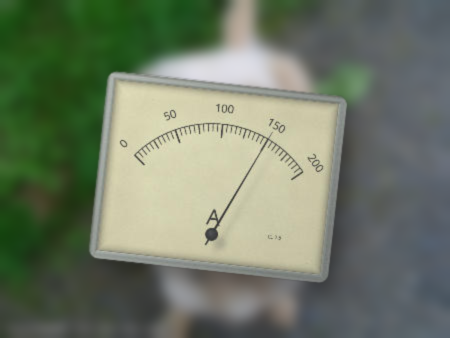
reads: {"value": 150, "unit": "A"}
